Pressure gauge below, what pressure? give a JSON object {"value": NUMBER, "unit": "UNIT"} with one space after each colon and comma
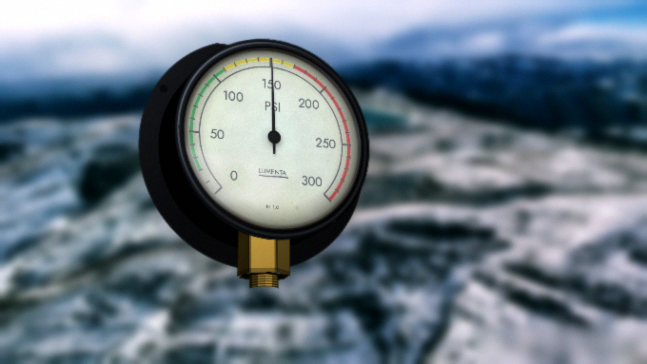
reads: {"value": 150, "unit": "psi"}
